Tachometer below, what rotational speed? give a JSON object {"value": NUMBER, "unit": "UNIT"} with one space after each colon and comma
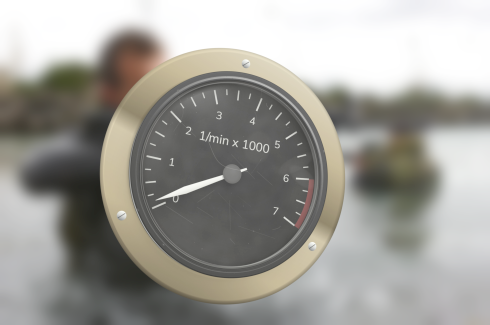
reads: {"value": 125, "unit": "rpm"}
